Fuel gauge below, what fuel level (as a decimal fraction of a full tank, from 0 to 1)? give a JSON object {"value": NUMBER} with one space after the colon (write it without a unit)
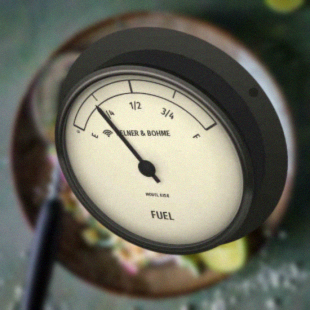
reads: {"value": 0.25}
